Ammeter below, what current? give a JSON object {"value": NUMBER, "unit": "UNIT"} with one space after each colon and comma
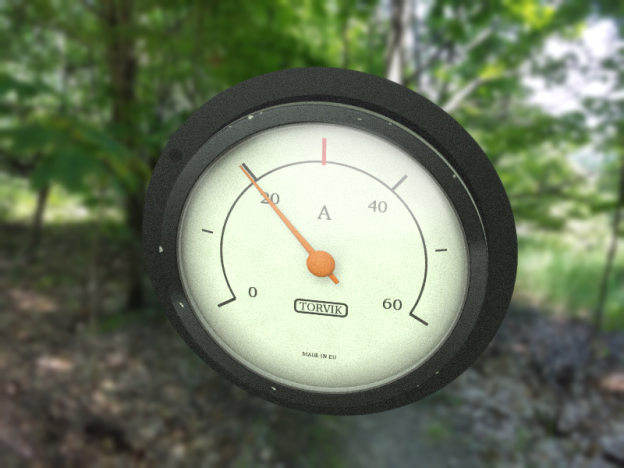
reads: {"value": 20, "unit": "A"}
